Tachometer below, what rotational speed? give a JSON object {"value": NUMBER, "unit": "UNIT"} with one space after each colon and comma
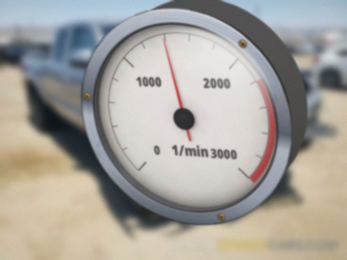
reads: {"value": 1400, "unit": "rpm"}
